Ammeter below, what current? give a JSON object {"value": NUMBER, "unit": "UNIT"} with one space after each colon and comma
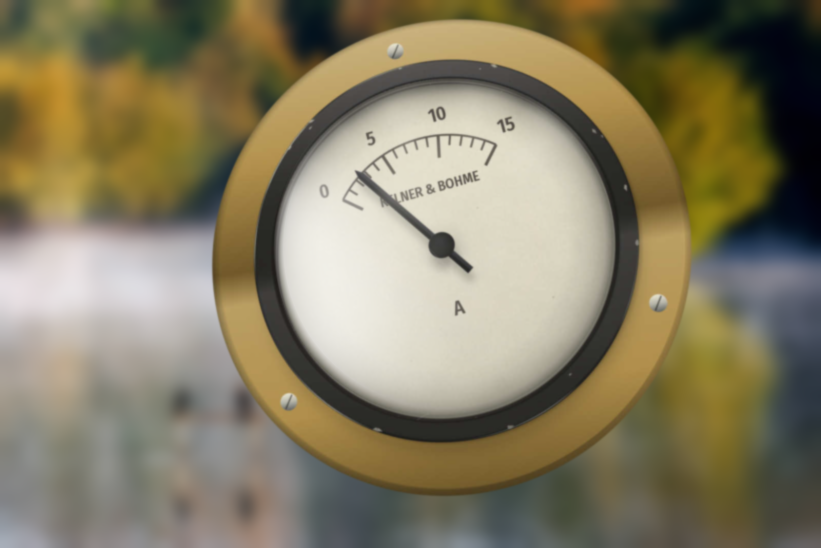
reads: {"value": 2.5, "unit": "A"}
